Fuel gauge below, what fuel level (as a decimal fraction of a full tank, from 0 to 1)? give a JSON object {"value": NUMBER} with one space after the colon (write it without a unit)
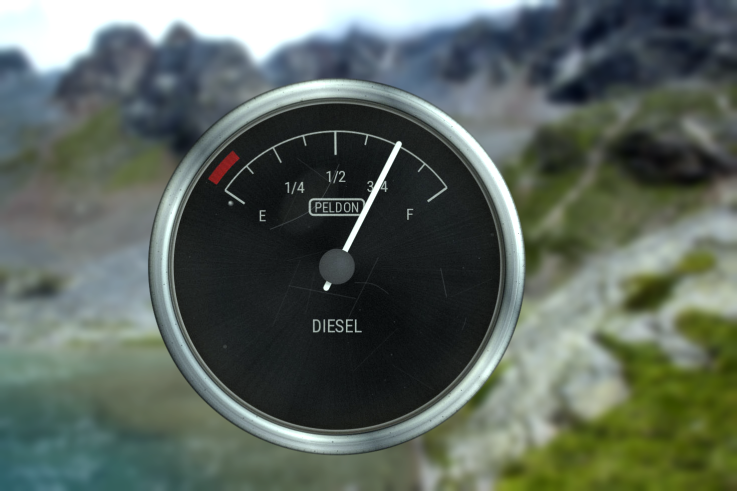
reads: {"value": 0.75}
